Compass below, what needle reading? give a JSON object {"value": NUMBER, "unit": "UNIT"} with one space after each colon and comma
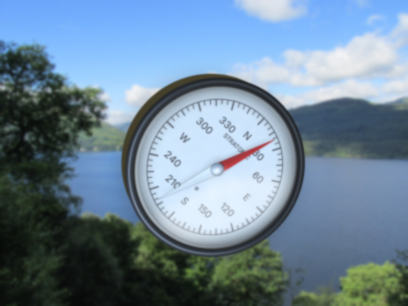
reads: {"value": 20, "unit": "°"}
